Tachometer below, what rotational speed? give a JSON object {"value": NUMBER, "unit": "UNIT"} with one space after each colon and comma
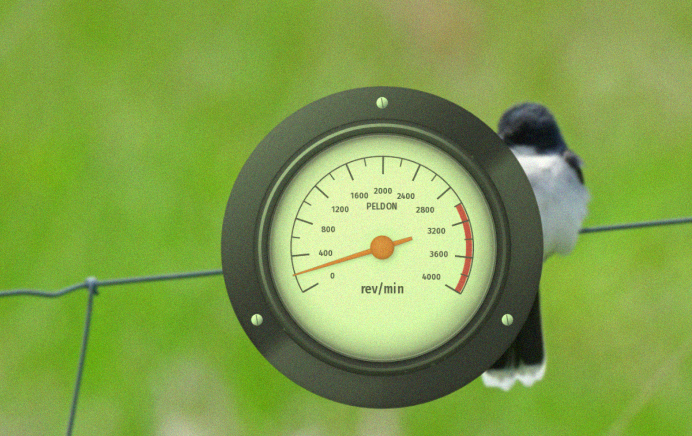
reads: {"value": 200, "unit": "rpm"}
